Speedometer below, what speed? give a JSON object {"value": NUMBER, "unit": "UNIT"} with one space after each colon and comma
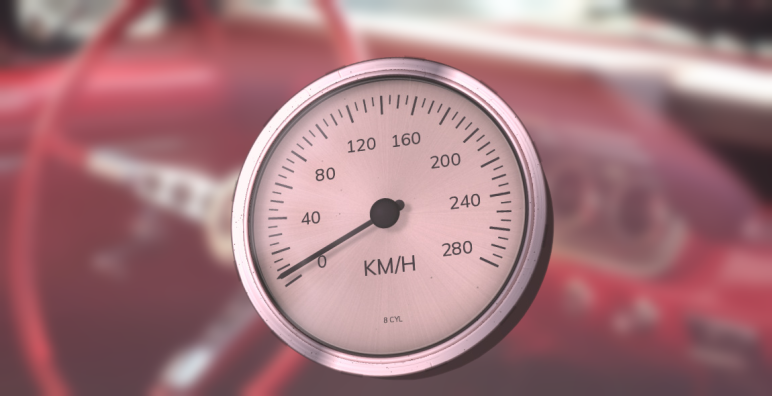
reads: {"value": 5, "unit": "km/h"}
